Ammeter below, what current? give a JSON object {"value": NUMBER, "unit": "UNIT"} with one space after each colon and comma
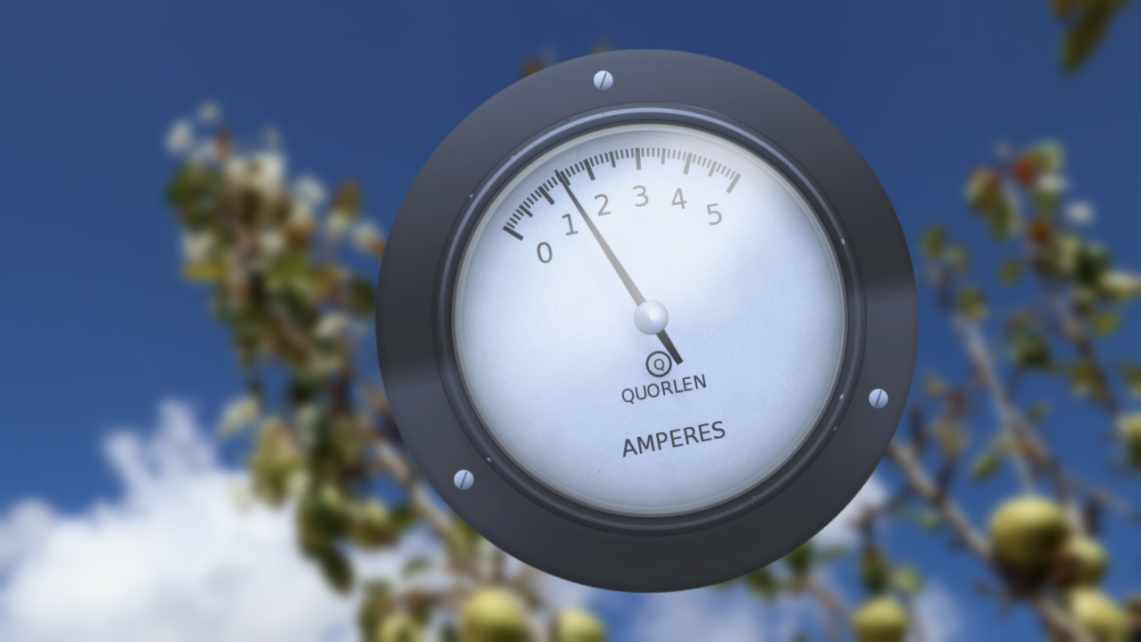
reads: {"value": 1.4, "unit": "A"}
